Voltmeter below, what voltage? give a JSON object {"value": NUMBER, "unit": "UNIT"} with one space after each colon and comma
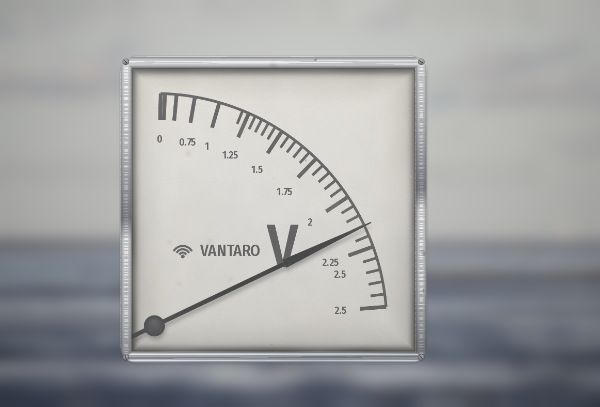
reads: {"value": 2.15, "unit": "V"}
